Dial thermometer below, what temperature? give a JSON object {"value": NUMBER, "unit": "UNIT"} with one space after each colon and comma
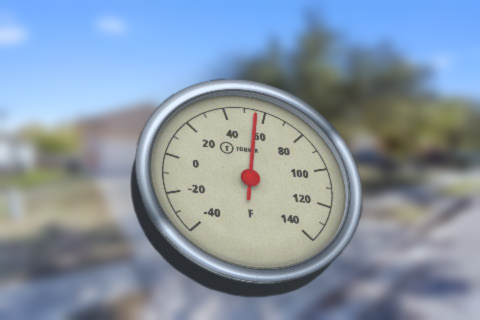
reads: {"value": 55, "unit": "°F"}
